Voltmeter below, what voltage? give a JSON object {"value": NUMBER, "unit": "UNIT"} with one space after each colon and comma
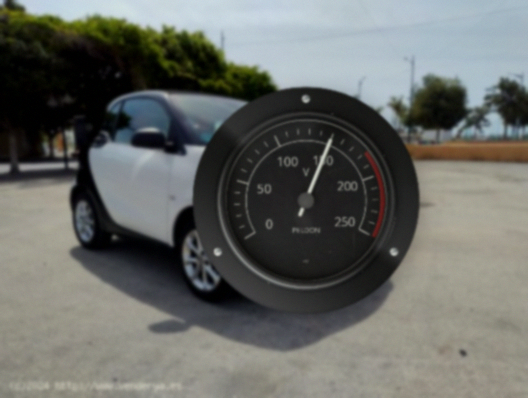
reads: {"value": 150, "unit": "V"}
